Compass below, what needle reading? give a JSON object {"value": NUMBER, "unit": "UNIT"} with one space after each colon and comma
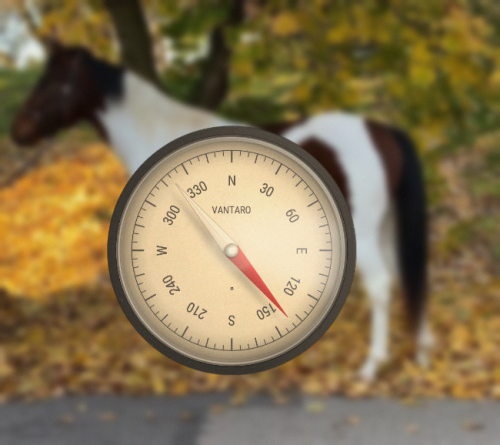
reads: {"value": 140, "unit": "°"}
